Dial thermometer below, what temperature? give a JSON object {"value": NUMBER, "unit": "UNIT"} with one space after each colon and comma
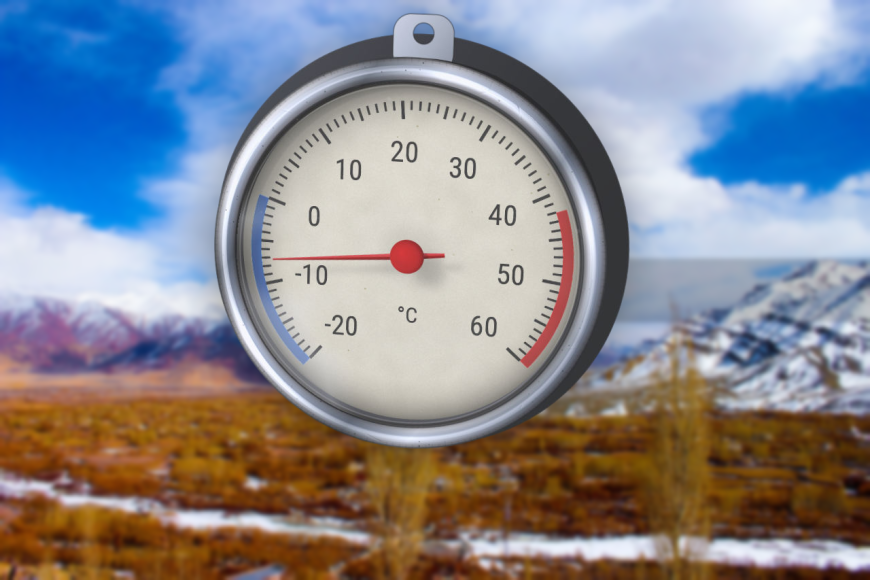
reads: {"value": -7, "unit": "°C"}
